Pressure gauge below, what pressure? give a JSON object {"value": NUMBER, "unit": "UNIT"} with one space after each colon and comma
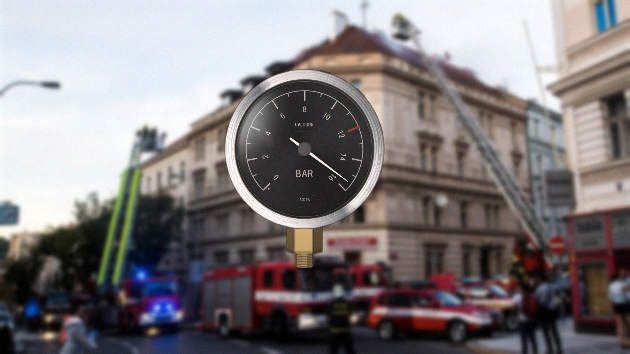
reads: {"value": 15.5, "unit": "bar"}
